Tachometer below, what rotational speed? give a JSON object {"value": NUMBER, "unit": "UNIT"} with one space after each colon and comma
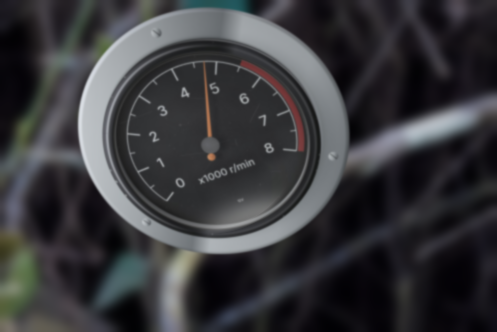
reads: {"value": 4750, "unit": "rpm"}
